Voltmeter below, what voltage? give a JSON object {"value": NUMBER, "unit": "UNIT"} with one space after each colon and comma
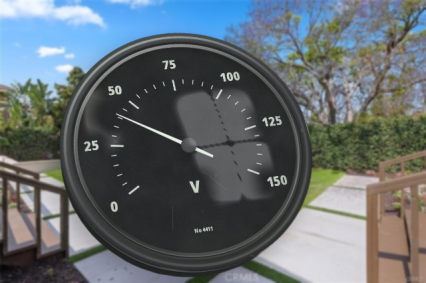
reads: {"value": 40, "unit": "V"}
